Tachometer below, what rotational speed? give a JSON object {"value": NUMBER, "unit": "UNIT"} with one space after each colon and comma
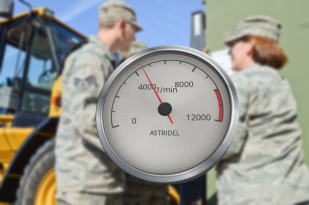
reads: {"value": 4500, "unit": "rpm"}
